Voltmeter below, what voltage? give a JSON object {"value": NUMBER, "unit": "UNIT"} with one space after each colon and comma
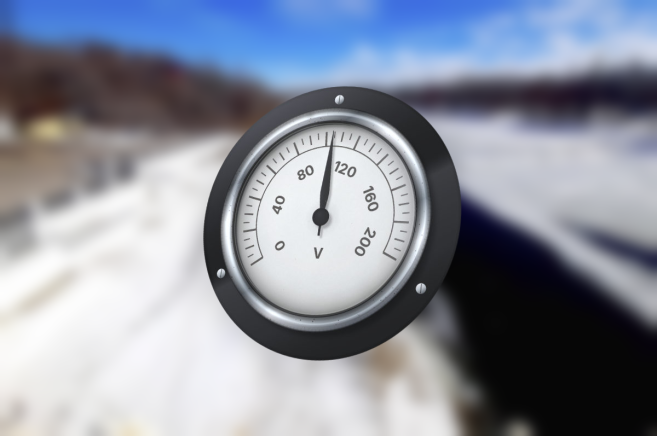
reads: {"value": 105, "unit": "V"}
